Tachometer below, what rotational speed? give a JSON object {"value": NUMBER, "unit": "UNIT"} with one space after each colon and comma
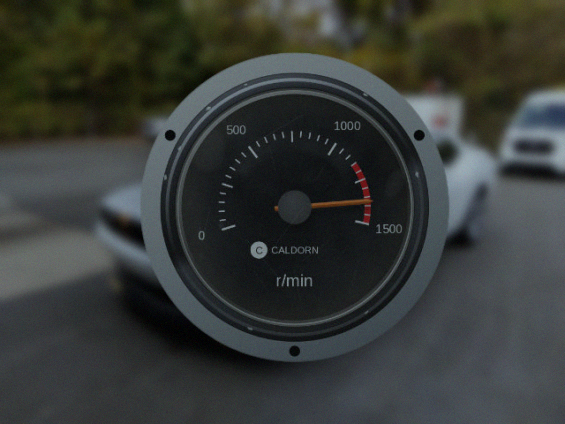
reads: {"value": 1375, "unit": "rpm"}
